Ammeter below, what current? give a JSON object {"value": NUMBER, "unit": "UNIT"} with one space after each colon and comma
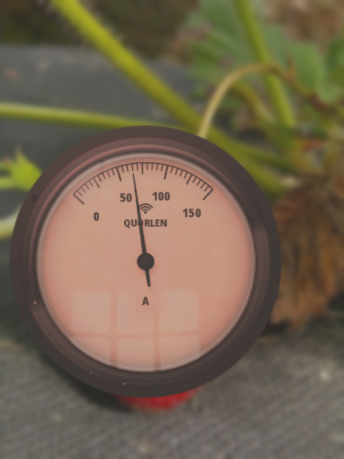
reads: {"value": 65, "unit": "A"}
